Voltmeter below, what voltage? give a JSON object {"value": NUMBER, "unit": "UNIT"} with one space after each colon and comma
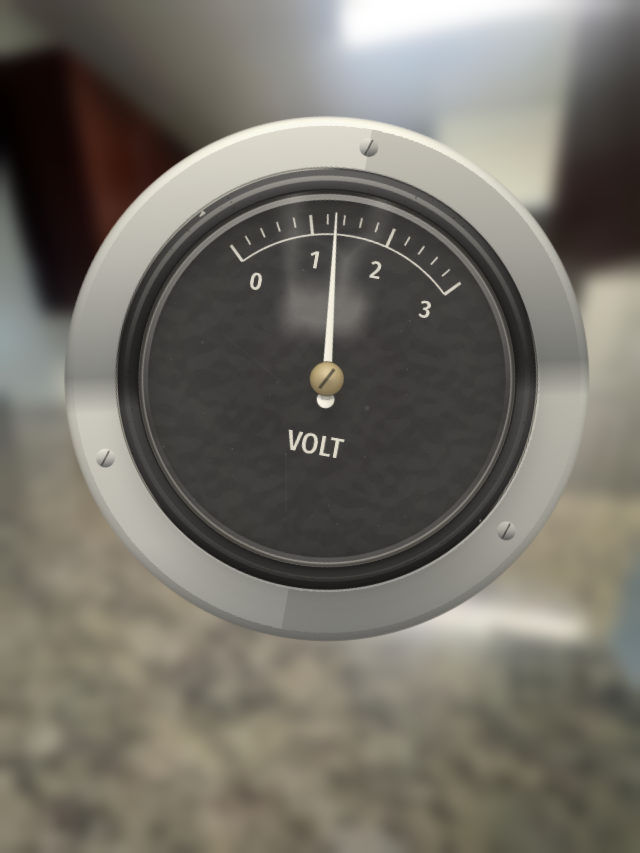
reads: {"value": 1.3, "unit": "V"}
